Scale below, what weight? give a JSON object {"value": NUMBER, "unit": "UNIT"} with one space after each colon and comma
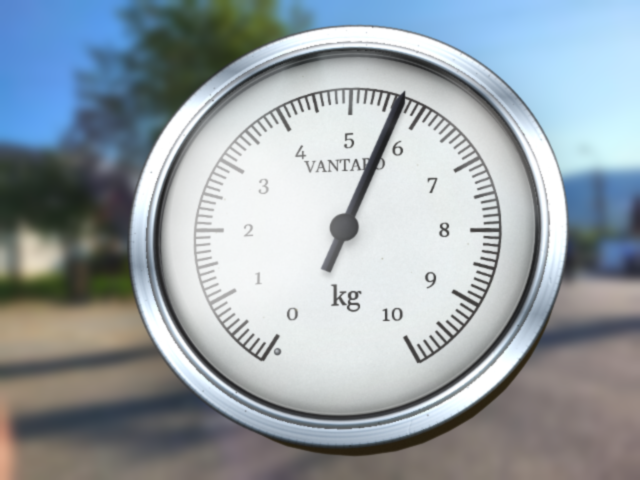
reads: {"value": 5.7, "unit": "kg"}
